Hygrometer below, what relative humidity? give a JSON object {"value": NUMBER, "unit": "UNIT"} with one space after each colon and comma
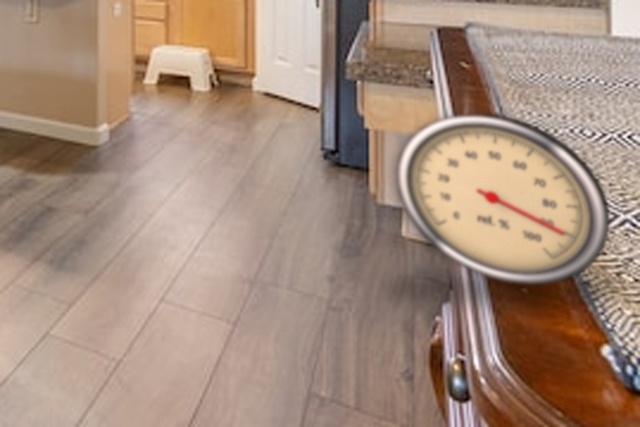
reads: {"value": 90, "unit": "%"}
